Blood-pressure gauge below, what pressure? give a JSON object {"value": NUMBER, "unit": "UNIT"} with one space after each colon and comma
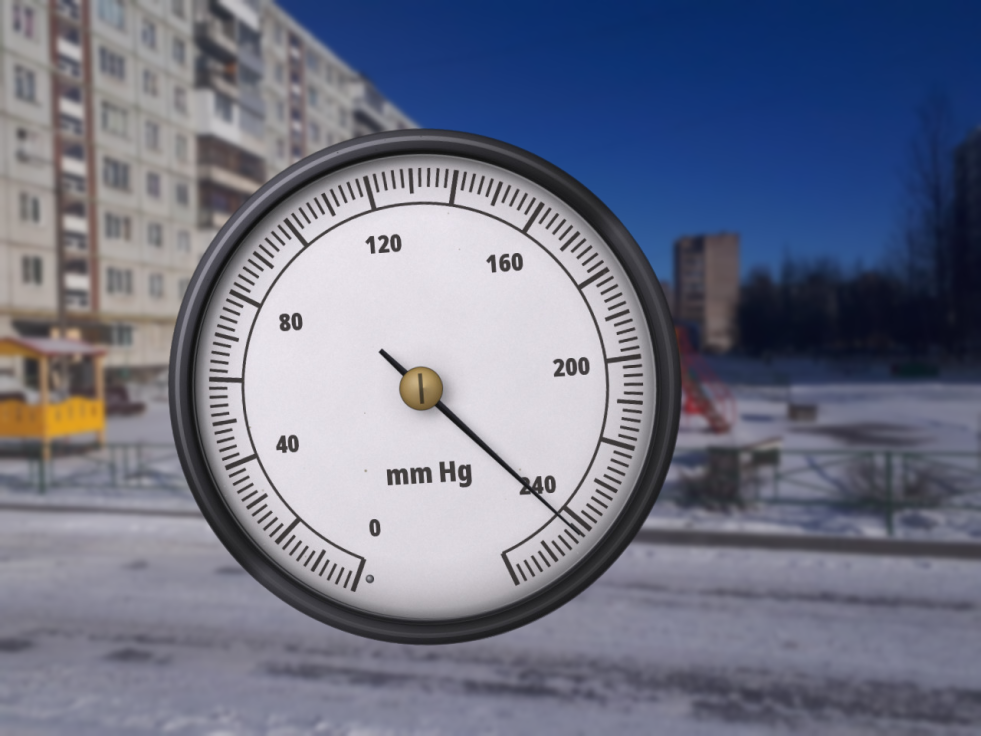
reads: {"value": 242, "unit": "mmHg"}
